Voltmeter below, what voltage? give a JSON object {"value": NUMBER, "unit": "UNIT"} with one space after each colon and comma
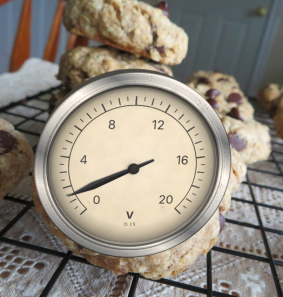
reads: {"value": 1.5, "unit": "V"}
